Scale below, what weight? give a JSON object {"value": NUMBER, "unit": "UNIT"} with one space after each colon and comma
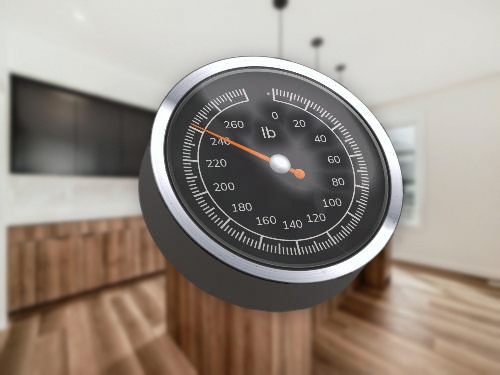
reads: {"value": 240, "unit": "lb"}
